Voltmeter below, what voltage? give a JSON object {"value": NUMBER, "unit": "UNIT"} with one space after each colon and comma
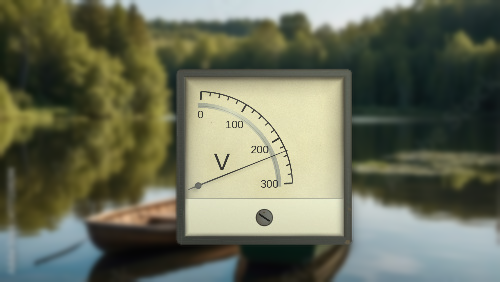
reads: {"value": 230, "unit": "V"}
